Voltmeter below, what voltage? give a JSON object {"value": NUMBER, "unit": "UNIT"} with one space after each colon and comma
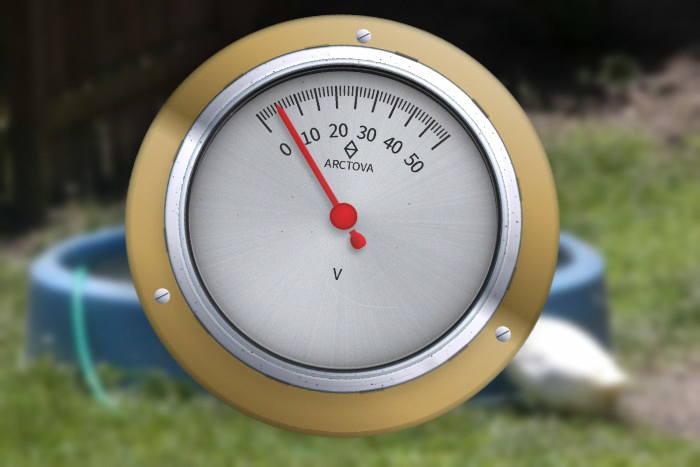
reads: {"value": 5, "unit": "V"}
